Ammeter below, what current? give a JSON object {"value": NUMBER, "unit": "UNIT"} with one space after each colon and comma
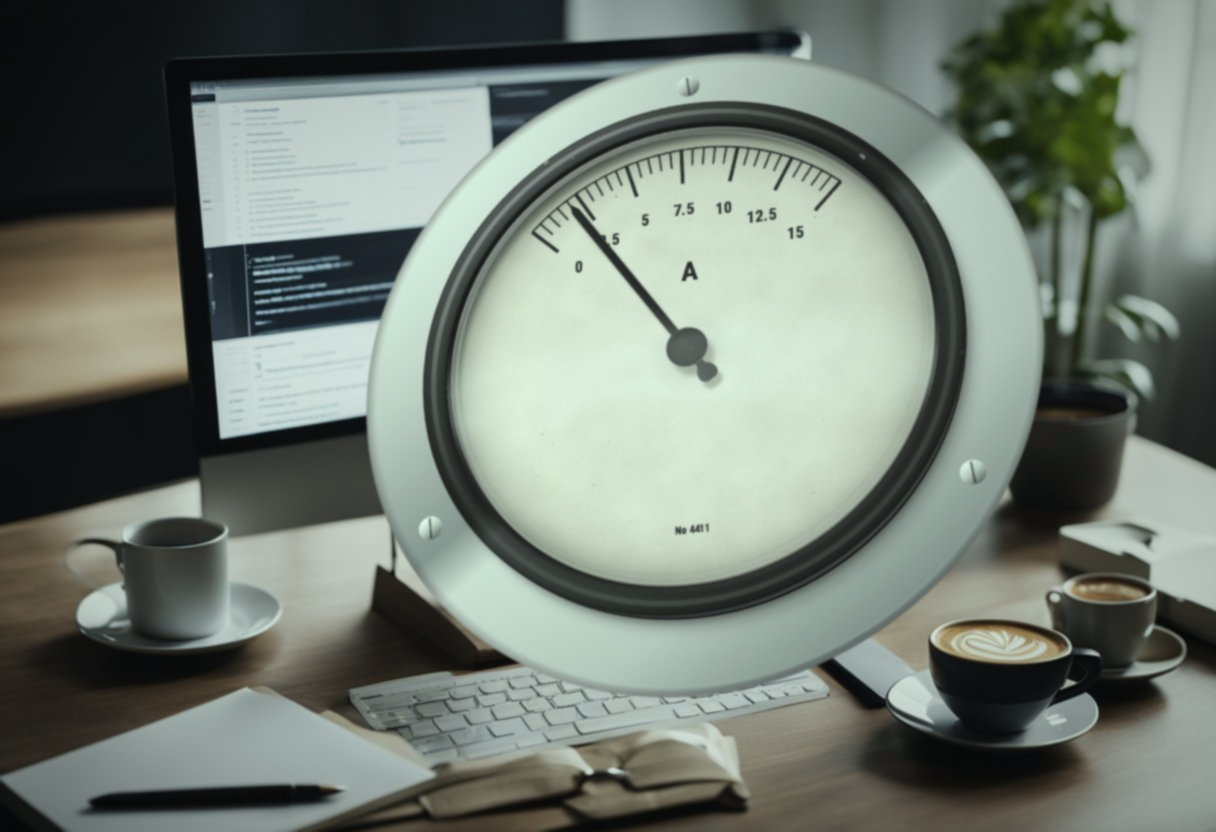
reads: {"value": 2, "unit": "A"}
